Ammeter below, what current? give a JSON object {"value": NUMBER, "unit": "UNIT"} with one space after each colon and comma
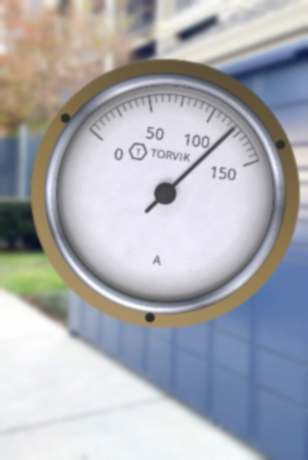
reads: {"value": 120, "unit": "A"}
